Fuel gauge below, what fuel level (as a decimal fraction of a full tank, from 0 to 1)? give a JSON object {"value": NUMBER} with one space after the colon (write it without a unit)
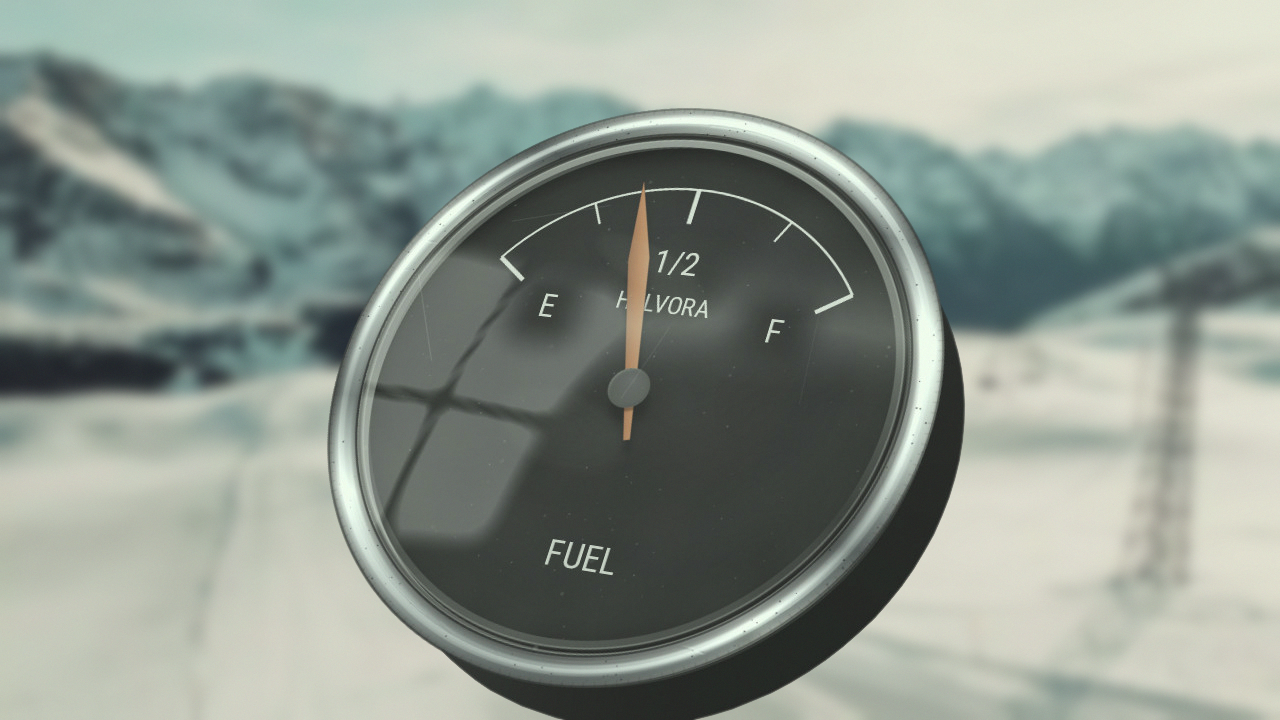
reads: {"value": 0.375}
